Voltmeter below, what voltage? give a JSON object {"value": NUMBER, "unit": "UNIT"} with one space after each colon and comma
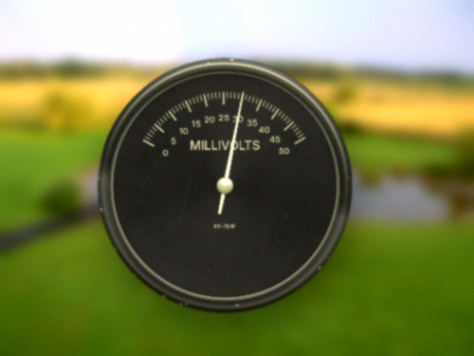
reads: {"value": 30, "unit": "mV"}
